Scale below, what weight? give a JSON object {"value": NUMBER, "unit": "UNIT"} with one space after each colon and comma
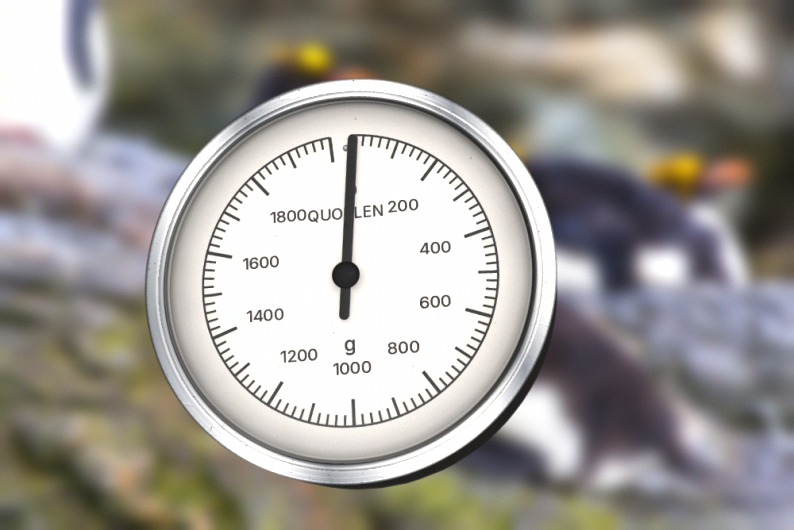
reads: {"value": 0, "unit": "g"}
